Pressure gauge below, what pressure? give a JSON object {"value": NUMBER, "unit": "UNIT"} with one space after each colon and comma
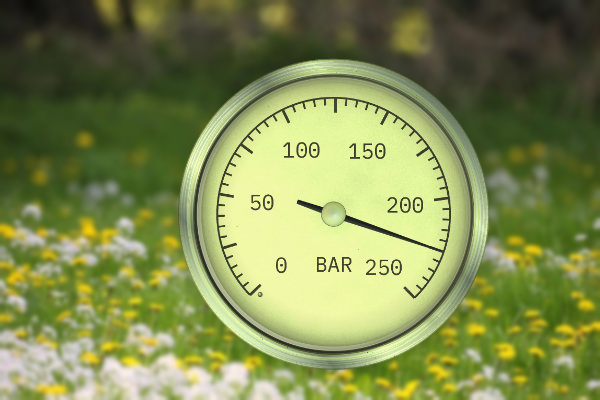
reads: {"value": 225, "unit": "bar"}
